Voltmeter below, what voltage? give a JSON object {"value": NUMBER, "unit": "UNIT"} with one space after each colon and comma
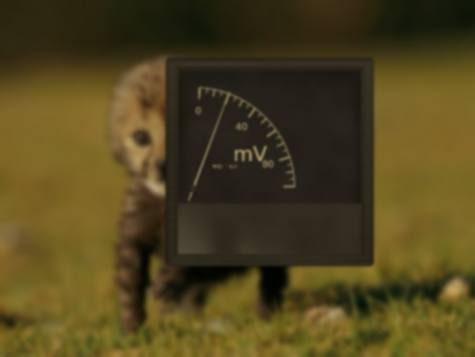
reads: {"value": 20, "unit": "mV"}
